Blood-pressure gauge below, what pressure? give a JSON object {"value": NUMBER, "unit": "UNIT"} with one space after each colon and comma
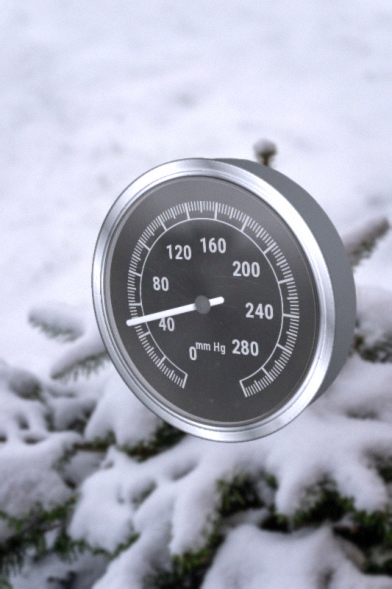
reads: {"value": 50, "unit": "mmHg"}
